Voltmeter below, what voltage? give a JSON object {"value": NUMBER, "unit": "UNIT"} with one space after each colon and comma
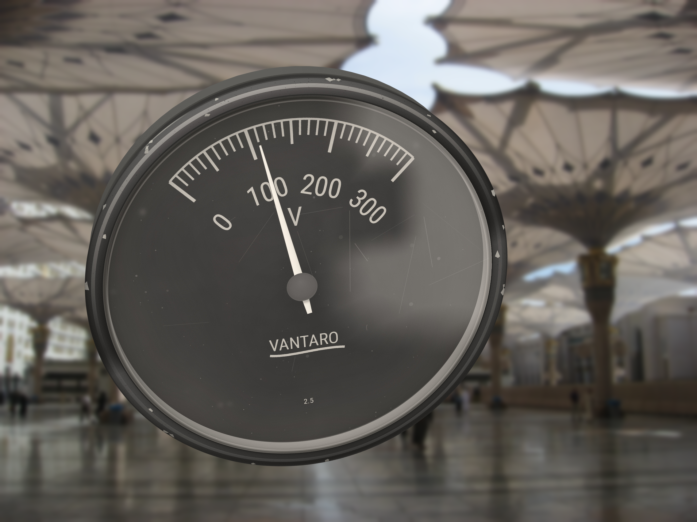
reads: {"value": 110, "unit": "V"}
